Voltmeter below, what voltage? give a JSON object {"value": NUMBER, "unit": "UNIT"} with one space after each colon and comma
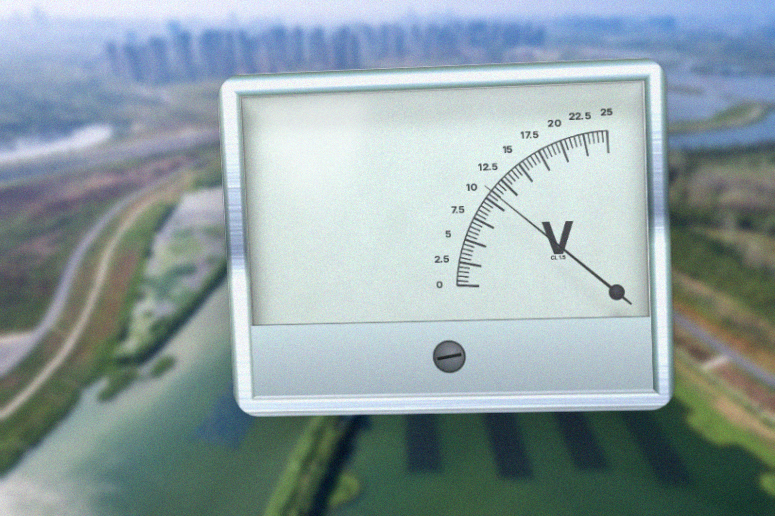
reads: {"value": 11, "unit": "V"}
